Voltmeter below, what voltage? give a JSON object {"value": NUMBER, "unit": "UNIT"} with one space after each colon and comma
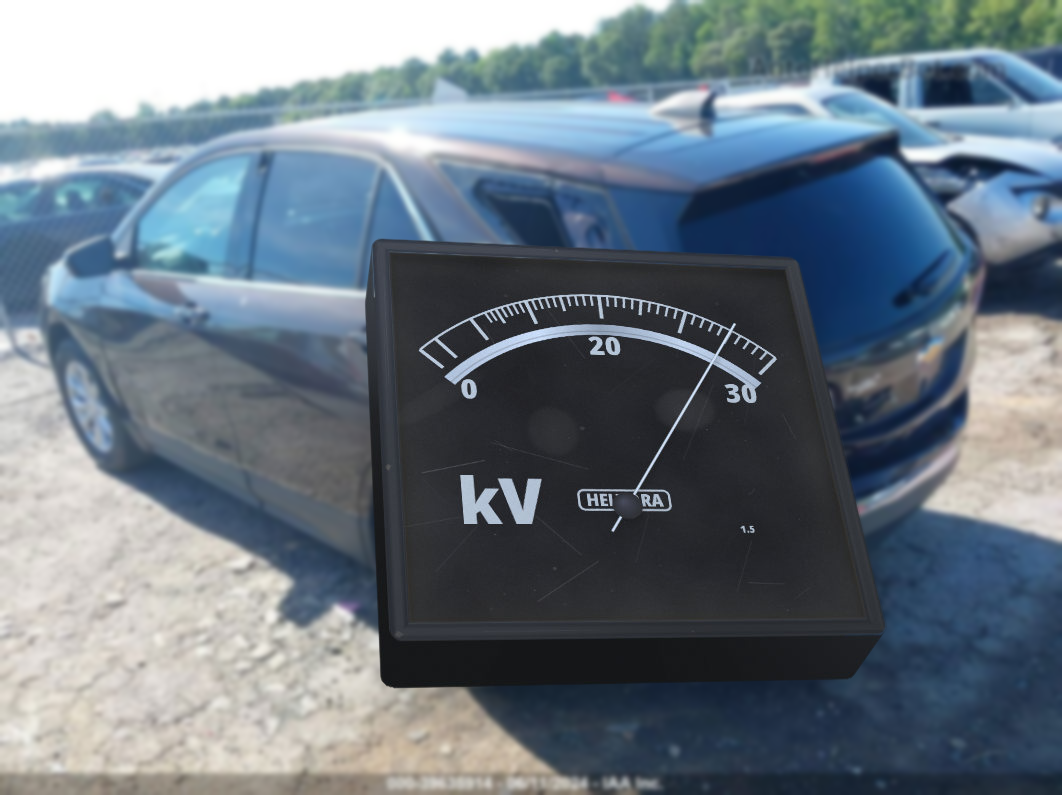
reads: {"value": 27.5, "unit": "kV"}
